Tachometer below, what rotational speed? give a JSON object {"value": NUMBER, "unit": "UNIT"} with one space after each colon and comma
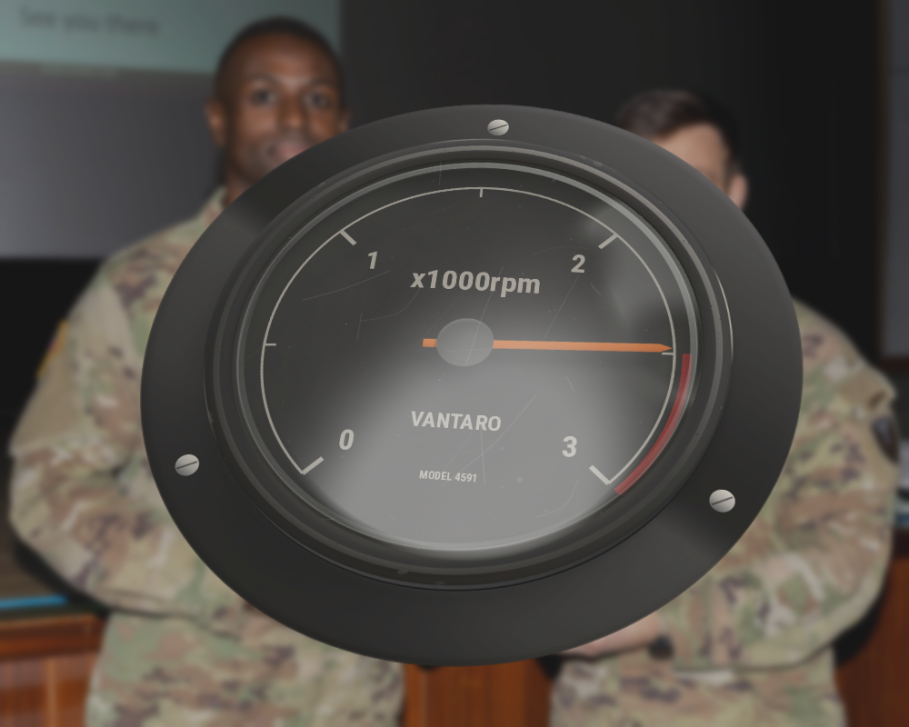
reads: {"value": 2500, "unit": "rpm"}
